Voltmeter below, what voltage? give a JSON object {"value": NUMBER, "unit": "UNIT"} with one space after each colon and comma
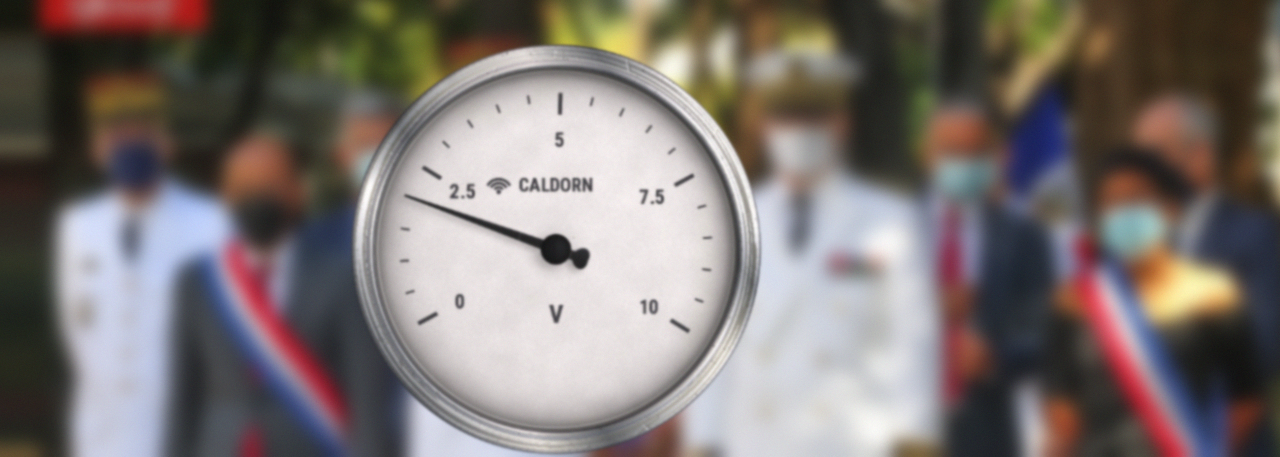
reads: {"value": 2, "unit": "V"}
